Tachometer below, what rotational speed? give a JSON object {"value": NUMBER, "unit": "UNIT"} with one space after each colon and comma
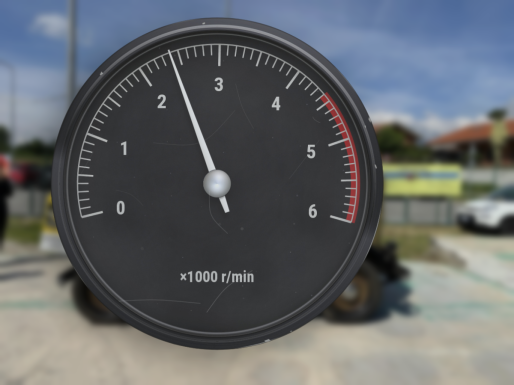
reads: {"value": 2400, "unit": "rpm"}
